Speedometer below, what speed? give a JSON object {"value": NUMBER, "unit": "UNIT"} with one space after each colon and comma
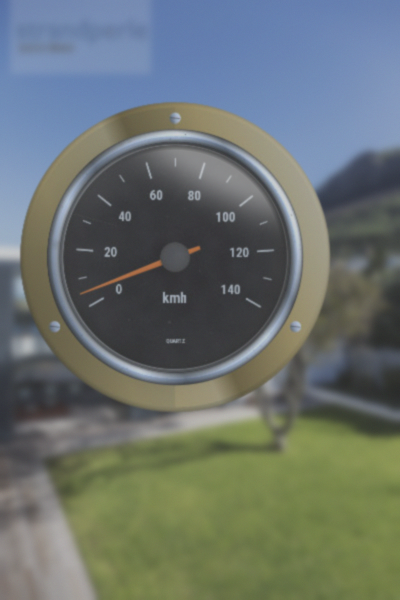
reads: {"value": 5, "unit": "km/h"}
